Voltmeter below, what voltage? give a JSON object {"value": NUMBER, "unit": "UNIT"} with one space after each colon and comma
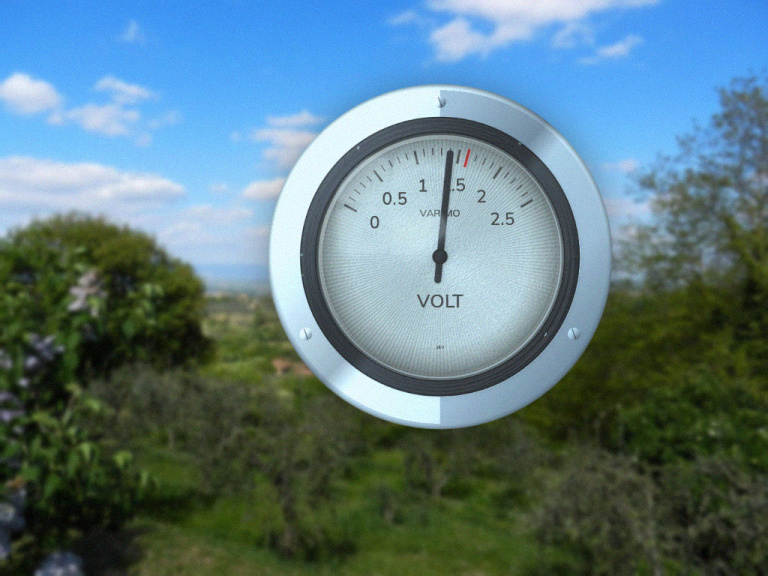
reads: {"value": 1.4, "unit": "V"}
